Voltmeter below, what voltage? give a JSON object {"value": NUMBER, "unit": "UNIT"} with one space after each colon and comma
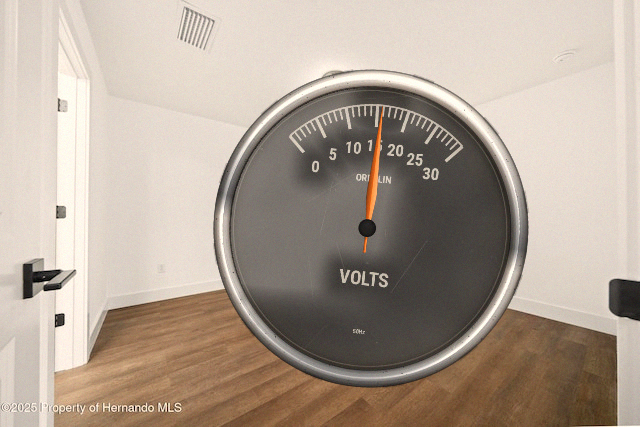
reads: {"value": 16, "unit": "V"}
